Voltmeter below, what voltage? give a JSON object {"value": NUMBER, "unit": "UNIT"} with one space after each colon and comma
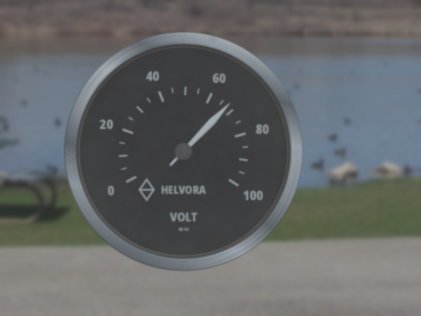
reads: {"value": 67.5, "unit": "V"}
